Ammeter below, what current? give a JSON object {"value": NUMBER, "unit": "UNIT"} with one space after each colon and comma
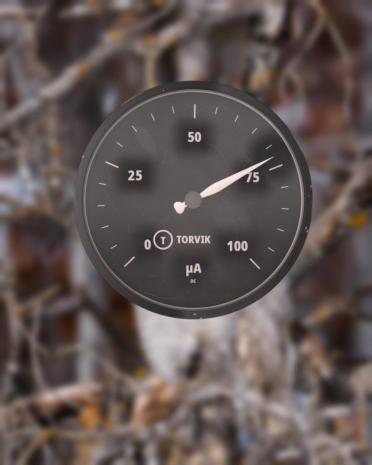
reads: {"value": 72.5, "unit": "µA"}
